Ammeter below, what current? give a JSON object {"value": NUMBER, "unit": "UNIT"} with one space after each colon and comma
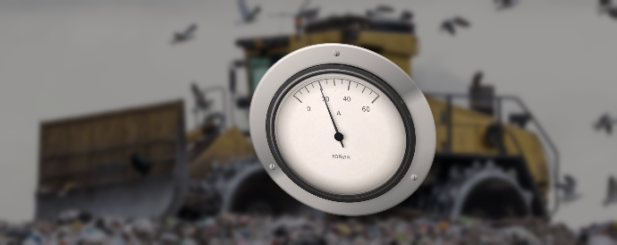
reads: {"value": 20, "unit": "A"}
